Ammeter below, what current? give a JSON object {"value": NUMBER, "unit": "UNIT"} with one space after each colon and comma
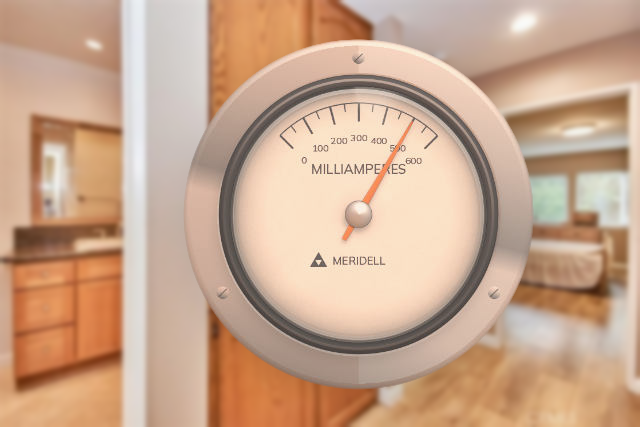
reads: {"value": 500, "unit": "mA"}
